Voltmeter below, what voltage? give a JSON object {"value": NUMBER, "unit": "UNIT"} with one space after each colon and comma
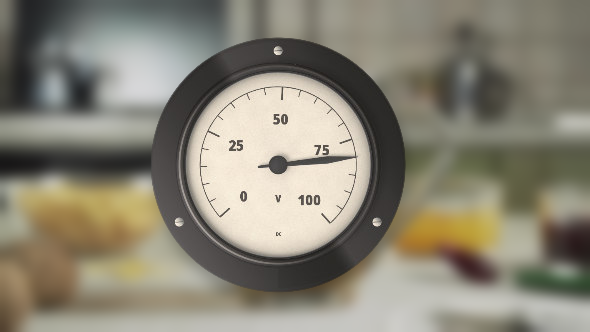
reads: {"value": 80, "unit": "V"}
